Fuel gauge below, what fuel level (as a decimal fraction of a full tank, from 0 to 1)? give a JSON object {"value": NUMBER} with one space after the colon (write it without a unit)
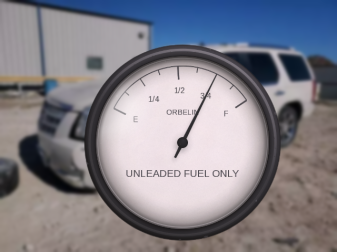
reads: {"value": 0.75}
